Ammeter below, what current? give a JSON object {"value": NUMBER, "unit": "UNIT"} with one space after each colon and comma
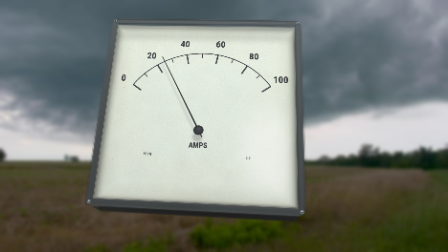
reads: {"value": 25, "unit": "A"}
